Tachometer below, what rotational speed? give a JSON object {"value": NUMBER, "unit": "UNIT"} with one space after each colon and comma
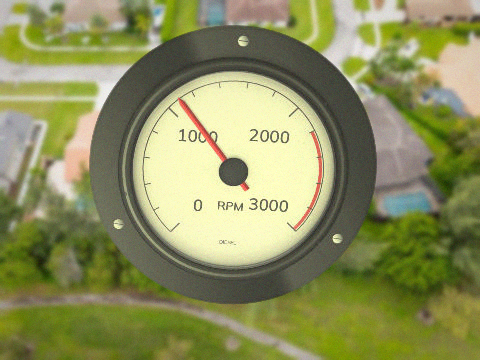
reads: {"value": 1100, "unit": "rpm"}
